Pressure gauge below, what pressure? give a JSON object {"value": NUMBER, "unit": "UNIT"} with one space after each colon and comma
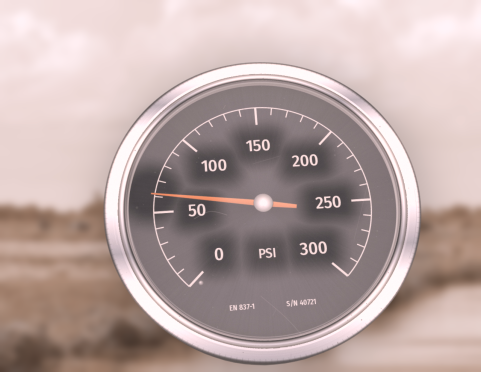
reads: {"value": 60, "unit": "psi"}
